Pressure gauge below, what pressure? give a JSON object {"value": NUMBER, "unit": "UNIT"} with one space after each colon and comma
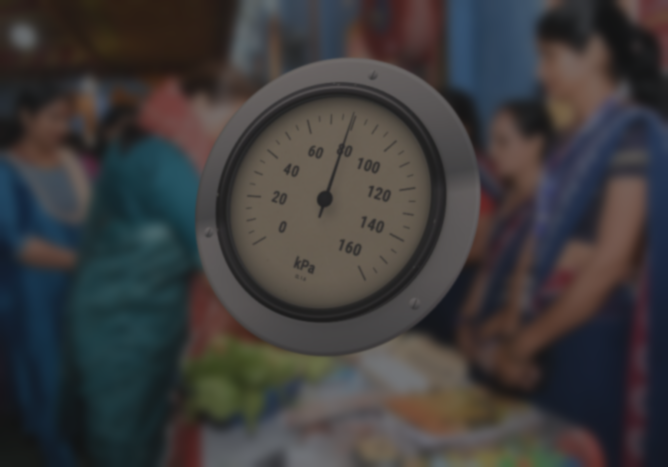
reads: {"value": 80, "unit": "kPa"}
